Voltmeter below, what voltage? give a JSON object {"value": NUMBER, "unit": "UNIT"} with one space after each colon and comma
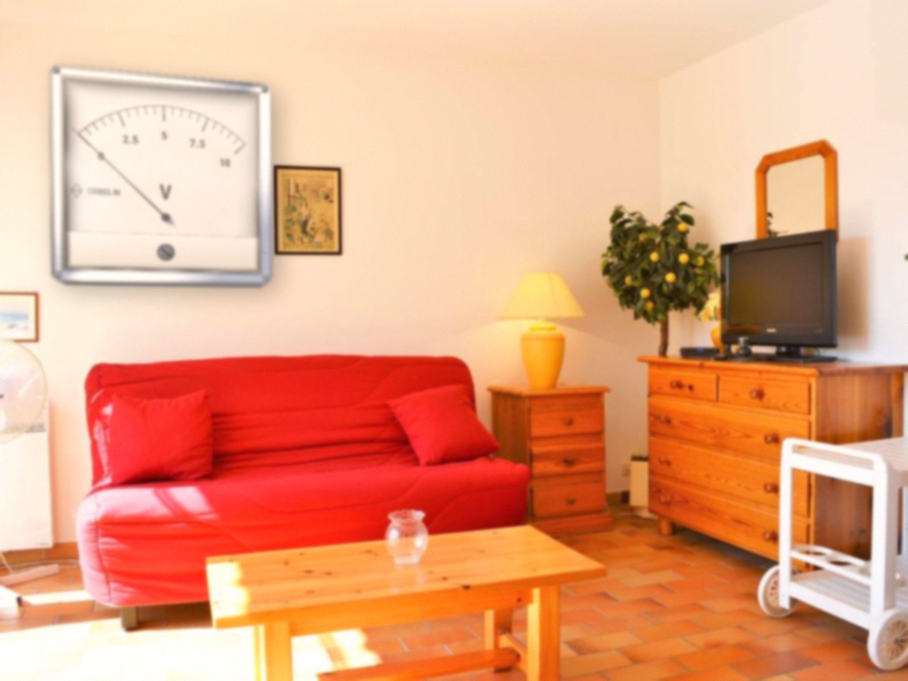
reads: {"value": 0, "unit": "V"}
